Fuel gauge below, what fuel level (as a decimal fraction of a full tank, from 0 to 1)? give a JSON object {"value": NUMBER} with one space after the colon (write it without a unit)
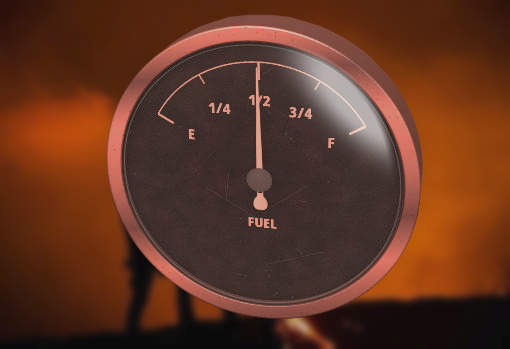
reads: {"value": 0.5}
